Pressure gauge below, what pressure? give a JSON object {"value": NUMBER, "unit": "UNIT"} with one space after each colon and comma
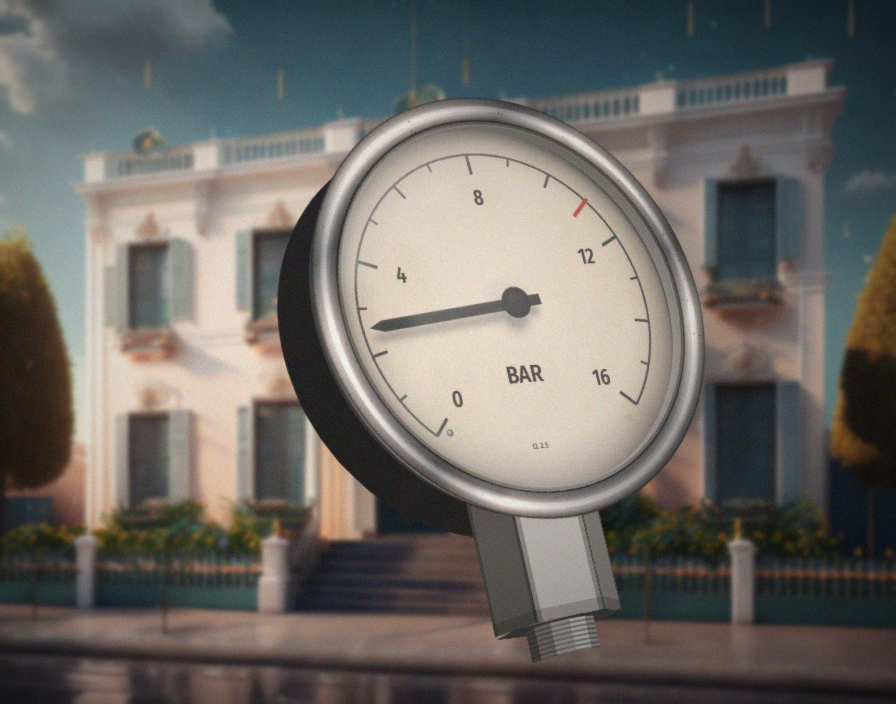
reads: {"value": 2.5, "unit": "bar"}
